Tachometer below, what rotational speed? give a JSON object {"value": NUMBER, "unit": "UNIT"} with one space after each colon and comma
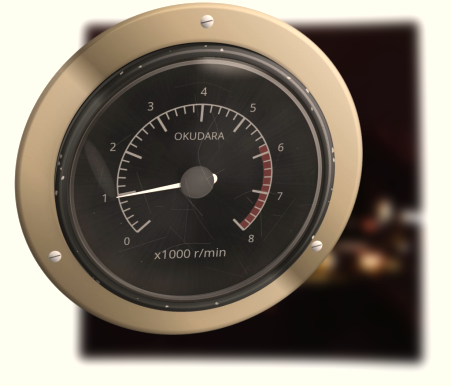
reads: {"value": 1000, "unit": "rpm"}
